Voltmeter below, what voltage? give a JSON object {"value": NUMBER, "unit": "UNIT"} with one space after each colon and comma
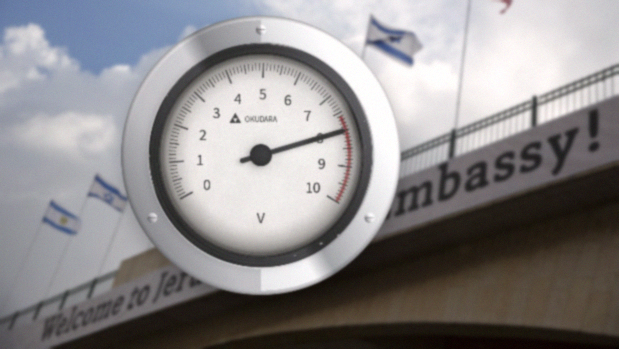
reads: {"value": 8, "unit": "V"}
